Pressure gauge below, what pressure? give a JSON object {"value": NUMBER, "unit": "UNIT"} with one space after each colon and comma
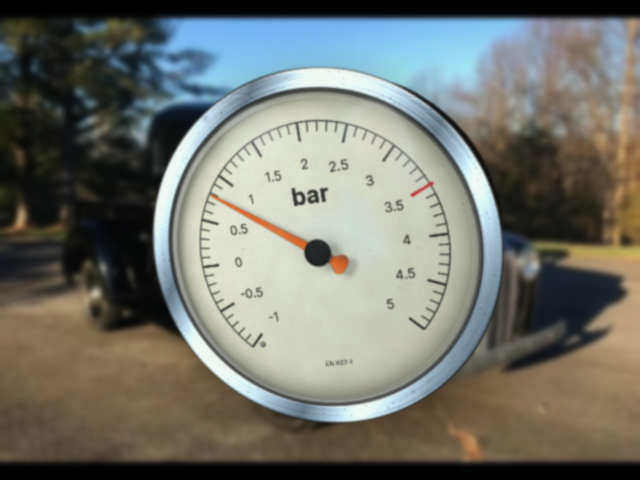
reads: {"value": 0.8, "unit": "bar"}
